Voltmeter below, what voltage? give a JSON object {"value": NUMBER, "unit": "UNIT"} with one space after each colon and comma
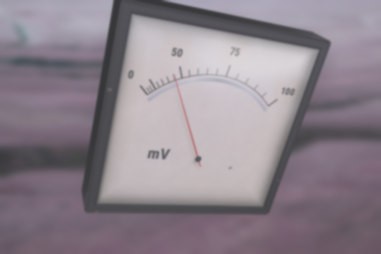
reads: {"value": 45, "unit": "mV"}
